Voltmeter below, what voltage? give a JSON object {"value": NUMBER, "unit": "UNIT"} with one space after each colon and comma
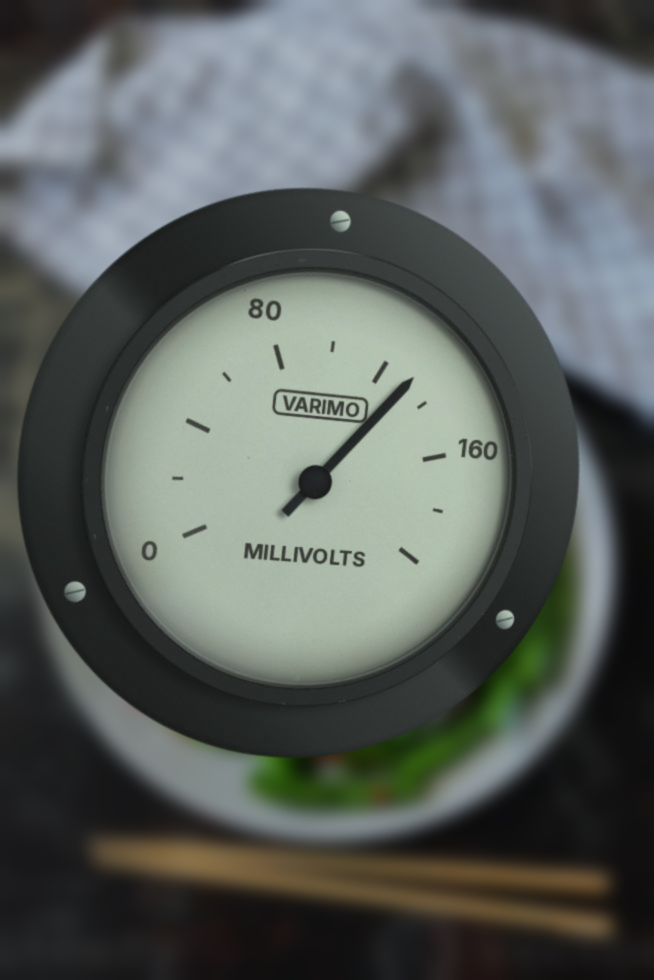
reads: {"value": 130, "unit": "mV"}
